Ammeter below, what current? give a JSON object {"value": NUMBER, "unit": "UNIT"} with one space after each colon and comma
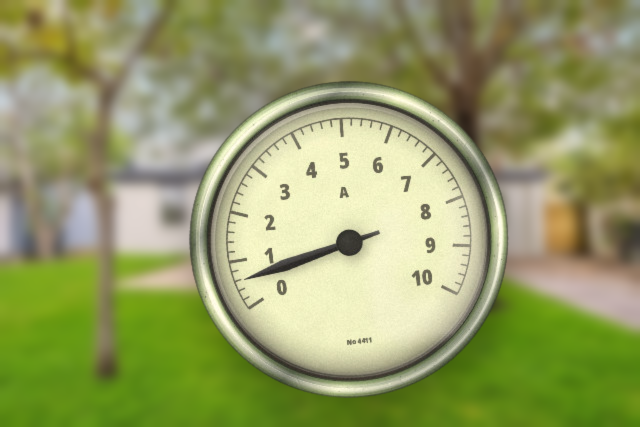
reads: {"value": 0.6, "unit": "A"}
